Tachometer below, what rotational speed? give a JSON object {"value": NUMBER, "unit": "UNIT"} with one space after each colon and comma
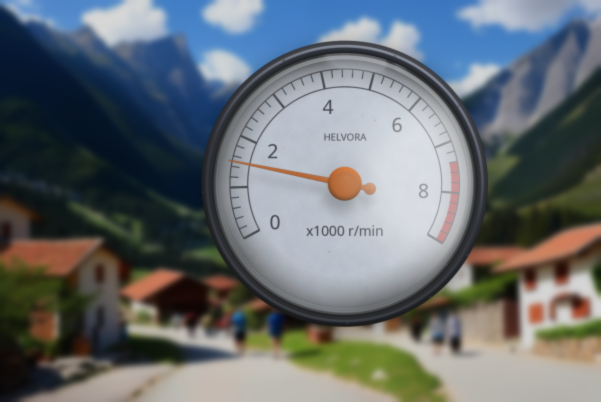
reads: {"value": 1500, "unit": "rpm"}
